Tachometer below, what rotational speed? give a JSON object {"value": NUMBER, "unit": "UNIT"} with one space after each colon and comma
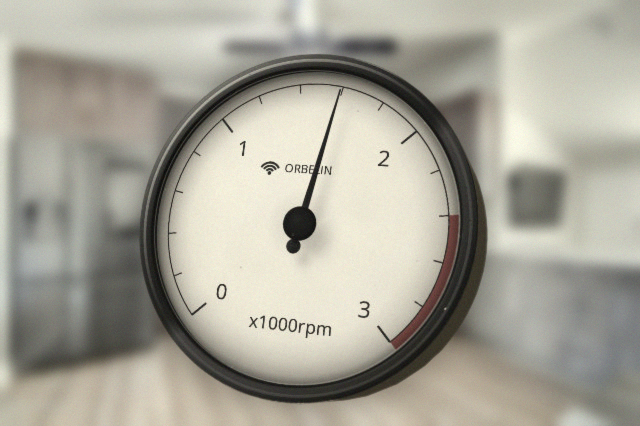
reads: {"value": 1600, "unit": "rpm"}
